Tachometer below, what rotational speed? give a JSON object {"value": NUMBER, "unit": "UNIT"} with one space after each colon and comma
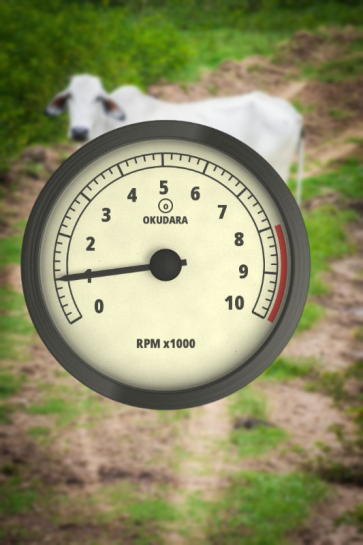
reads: {"value": 1000, "unit": "rpm"}
